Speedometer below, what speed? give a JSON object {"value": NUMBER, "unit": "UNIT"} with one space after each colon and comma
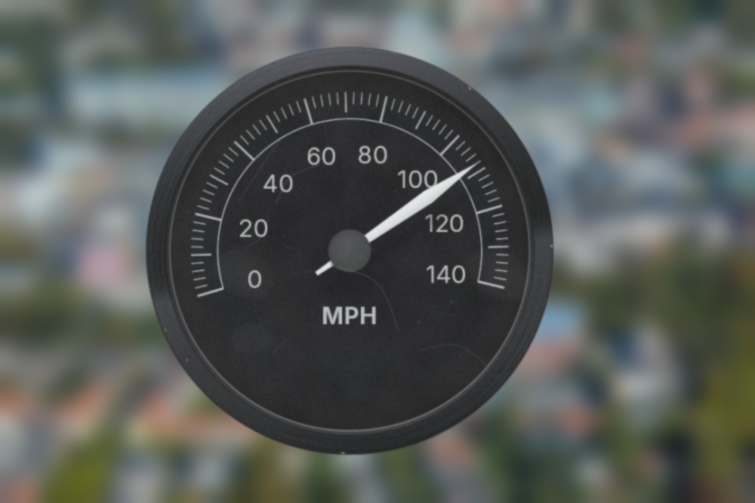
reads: {"value": 108, "unit": "mph"}
